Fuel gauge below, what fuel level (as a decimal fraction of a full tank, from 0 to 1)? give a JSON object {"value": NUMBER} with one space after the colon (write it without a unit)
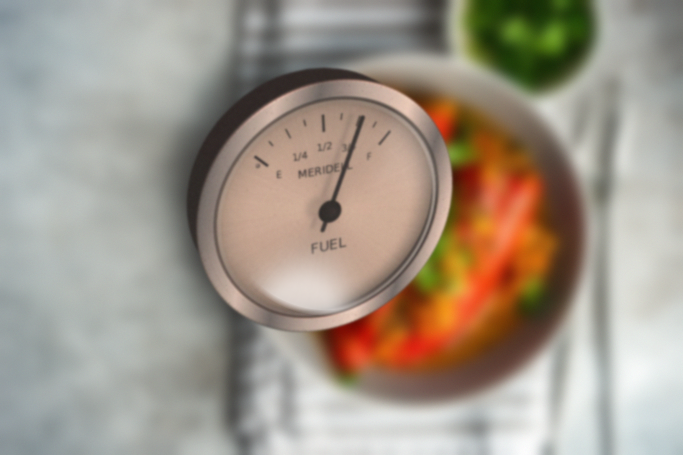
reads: {"value": 0.75}
